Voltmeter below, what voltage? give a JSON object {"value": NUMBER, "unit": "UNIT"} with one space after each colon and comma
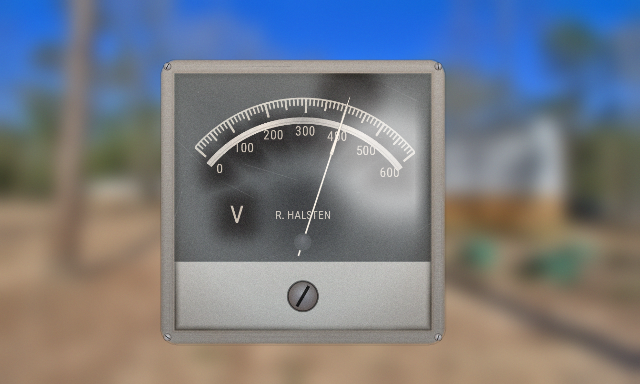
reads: {"value": 400, "unit": "V"}
